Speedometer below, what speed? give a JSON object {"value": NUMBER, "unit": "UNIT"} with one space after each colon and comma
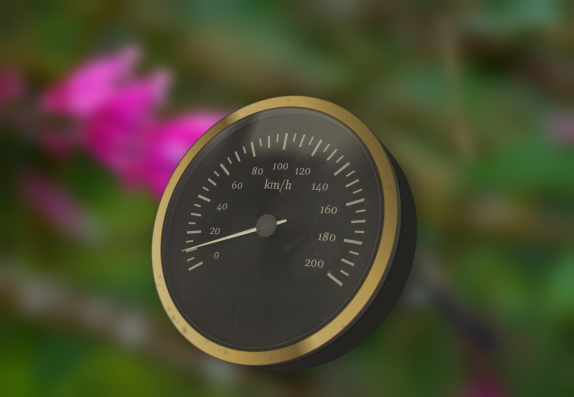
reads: {"value": 10, "unit": "km/h"}
